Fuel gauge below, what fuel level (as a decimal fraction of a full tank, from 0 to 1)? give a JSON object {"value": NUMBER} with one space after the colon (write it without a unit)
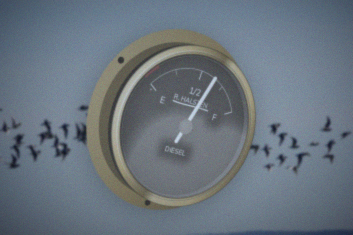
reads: {"value": 0.625}
